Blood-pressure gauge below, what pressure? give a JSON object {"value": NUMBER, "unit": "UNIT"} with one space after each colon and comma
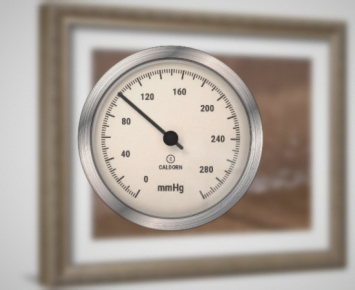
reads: {"value": 100, "unit": "mmHg"}
